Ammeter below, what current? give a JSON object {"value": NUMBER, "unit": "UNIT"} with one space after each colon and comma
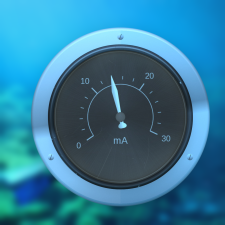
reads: {"value": 14, "unit": "mA"}
